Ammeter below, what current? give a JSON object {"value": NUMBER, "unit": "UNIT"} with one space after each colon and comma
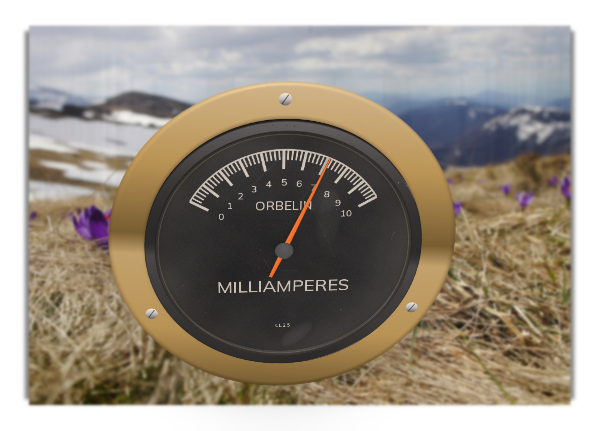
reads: {"value": 7, "unit": "mA"}
